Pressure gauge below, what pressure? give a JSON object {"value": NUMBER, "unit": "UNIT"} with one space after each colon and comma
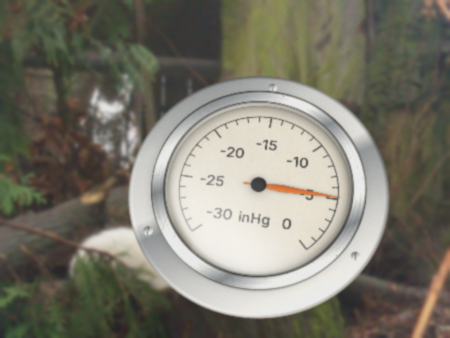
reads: {"value": -5, "unit": "inHg"}
